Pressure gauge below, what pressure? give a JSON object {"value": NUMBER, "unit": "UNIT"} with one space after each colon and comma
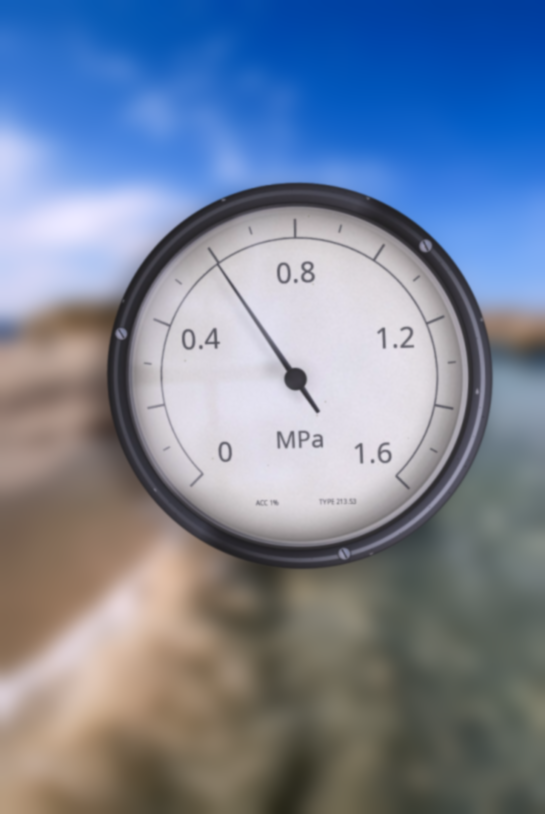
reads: {"value": 0.6, "unit": "MPa"}
